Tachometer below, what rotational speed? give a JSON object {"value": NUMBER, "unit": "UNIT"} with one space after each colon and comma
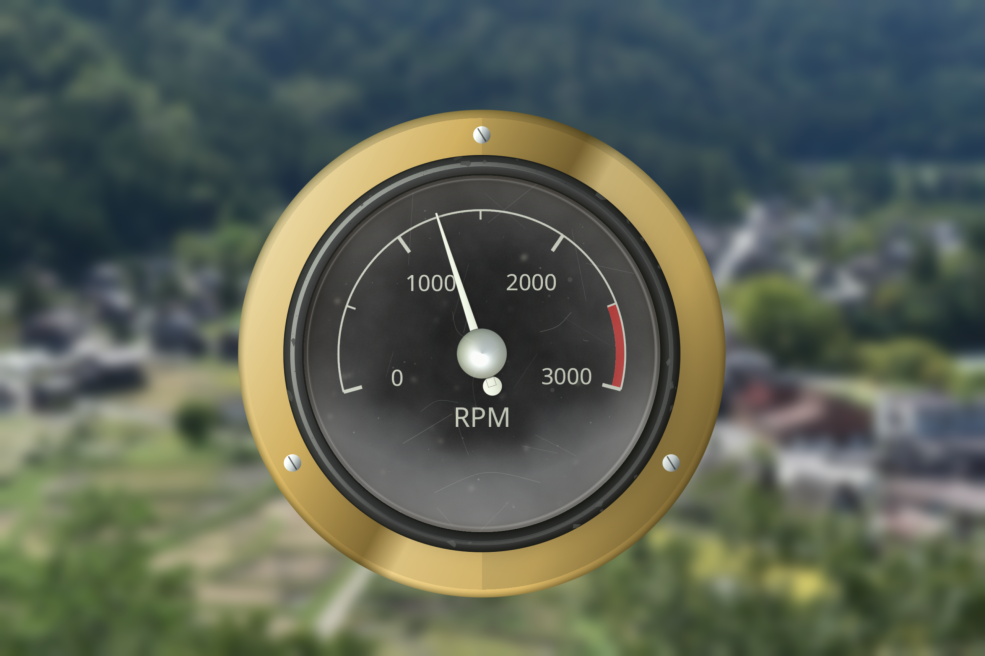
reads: {"value": 1250, "unit": "rpm"}
